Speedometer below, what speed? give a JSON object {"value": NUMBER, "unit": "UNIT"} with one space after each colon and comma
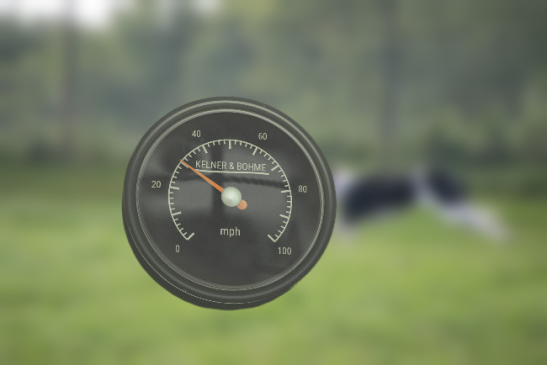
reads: {"value": 30, "unit": "mph"}
